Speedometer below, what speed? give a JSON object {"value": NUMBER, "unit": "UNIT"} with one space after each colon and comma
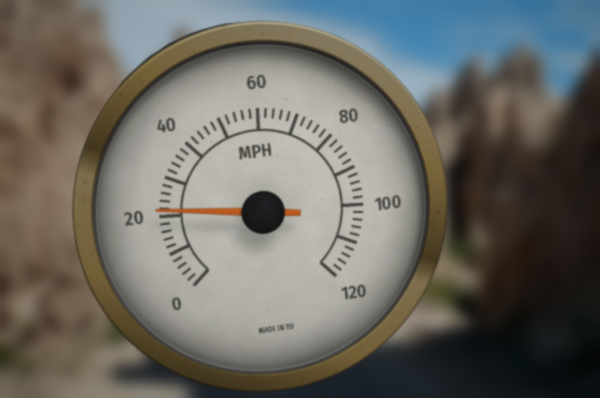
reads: {"value": 22, "unit": "mph"}
